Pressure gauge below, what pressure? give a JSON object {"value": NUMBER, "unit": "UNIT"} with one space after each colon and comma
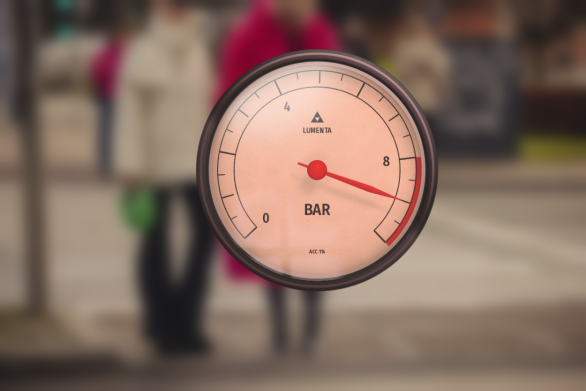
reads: {"value": 9, "unit": "bar"}
